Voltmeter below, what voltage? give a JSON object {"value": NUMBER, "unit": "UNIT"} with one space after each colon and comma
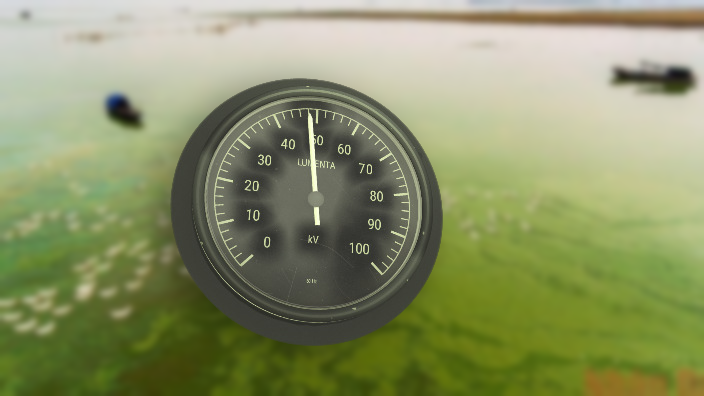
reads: {"value": 48, "unit": "kV"}
